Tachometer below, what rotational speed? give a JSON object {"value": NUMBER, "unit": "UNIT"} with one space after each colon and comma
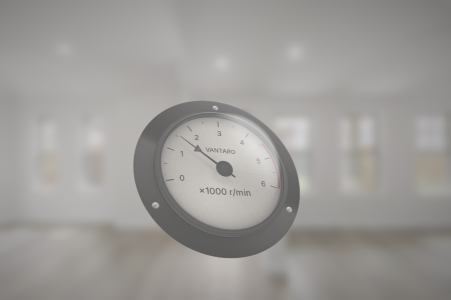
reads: {"value": 1500, "unit": "rpm"}
